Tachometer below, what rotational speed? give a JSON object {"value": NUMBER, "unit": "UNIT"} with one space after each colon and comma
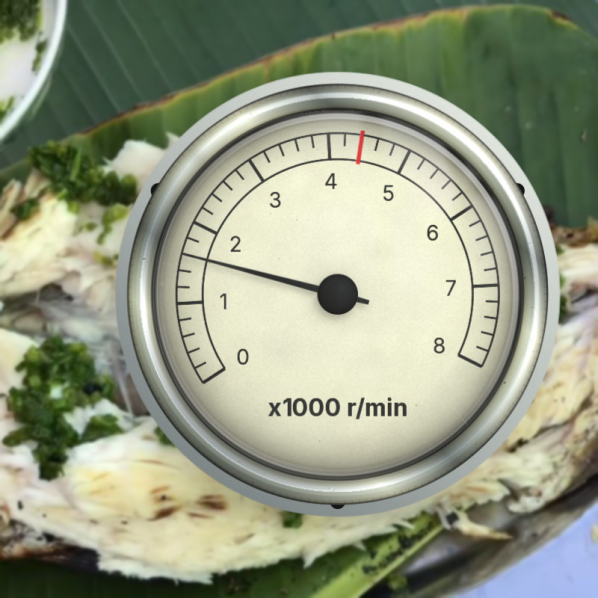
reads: {"value": 1600, "unit": "rpm"}
